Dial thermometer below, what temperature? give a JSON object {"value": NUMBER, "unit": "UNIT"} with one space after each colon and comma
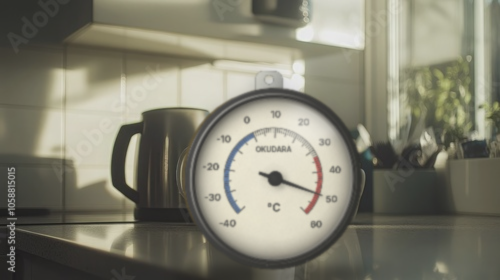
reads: {"value": 50, "unit": "°C"}
